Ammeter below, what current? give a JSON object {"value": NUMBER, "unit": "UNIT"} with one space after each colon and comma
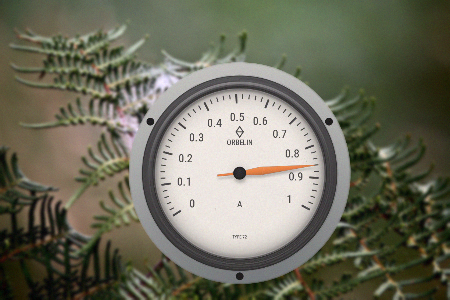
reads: {"value": 0.86, "unit": "A"}
